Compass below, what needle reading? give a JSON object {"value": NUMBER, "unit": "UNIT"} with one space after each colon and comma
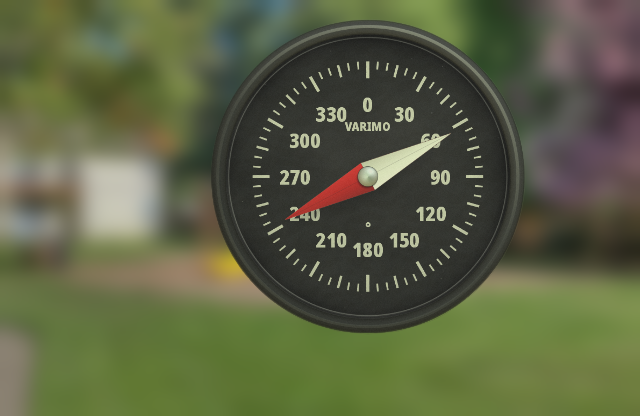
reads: {"value": 242.5, "unit": "°"}
